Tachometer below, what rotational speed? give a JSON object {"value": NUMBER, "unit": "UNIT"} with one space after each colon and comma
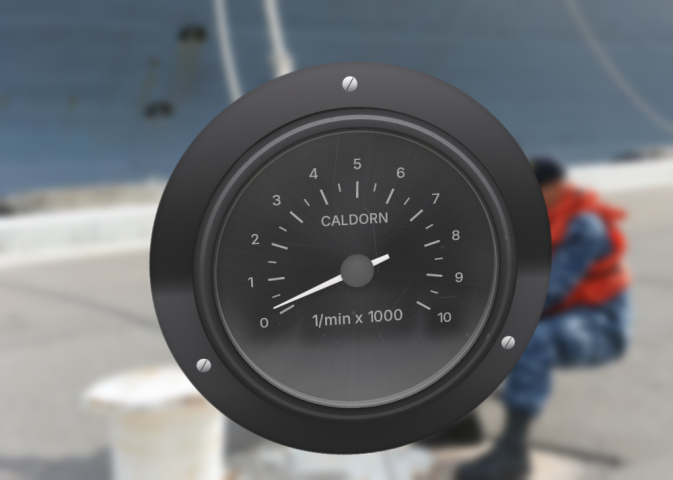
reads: {"value": 250, "unit": "rpm"}
